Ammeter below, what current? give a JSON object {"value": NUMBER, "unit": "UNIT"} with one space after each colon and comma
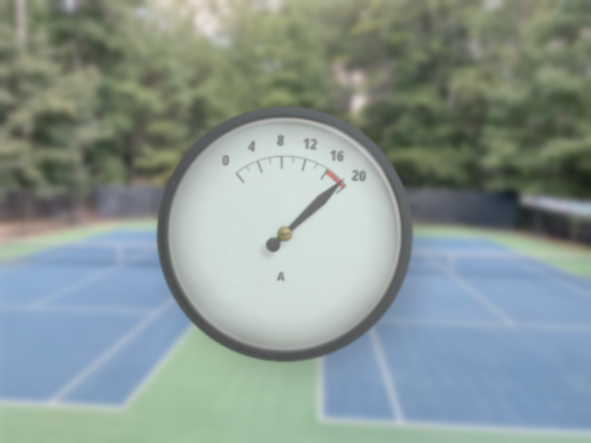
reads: {"value": 19, "unit": "A"}
